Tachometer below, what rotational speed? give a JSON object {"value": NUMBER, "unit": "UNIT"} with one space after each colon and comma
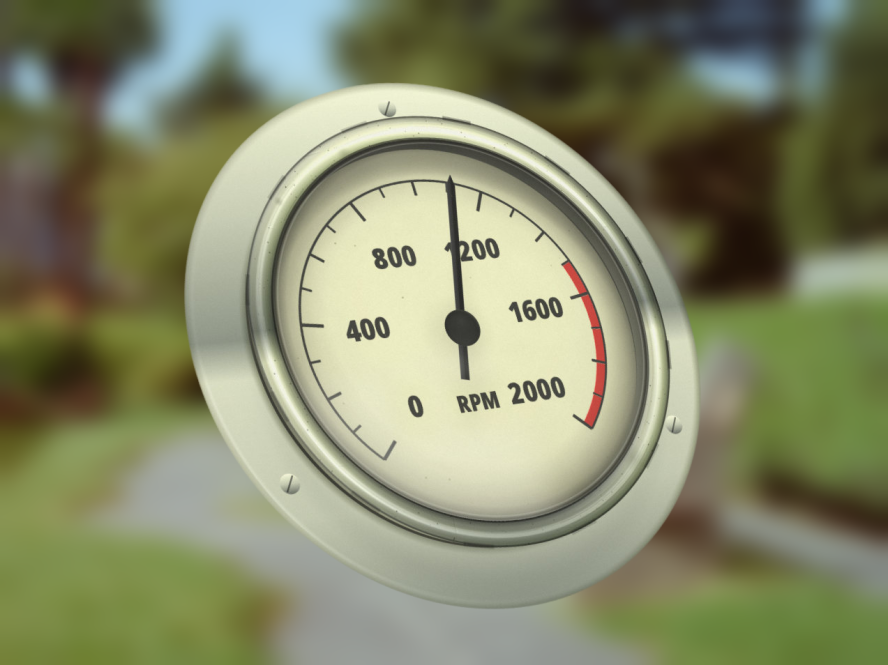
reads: {"value": 1100, "unit": "rpm"}
